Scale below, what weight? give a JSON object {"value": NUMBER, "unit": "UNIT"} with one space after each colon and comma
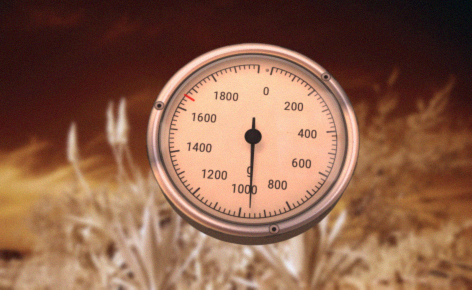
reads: {"value": 960, "unit": "g"}
